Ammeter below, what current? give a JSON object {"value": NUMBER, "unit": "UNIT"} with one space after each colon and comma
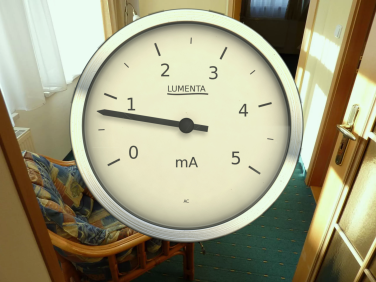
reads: {"value": 0.75, "unit": "mA"}
